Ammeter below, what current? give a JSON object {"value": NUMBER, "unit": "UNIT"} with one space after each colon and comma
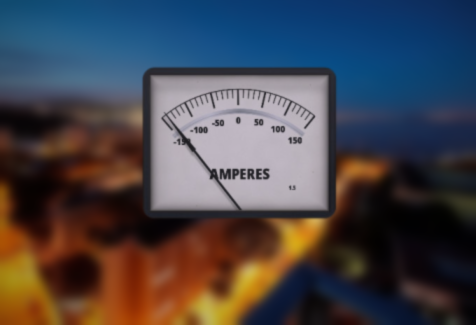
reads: {"value": -140, "unit": "A"}
